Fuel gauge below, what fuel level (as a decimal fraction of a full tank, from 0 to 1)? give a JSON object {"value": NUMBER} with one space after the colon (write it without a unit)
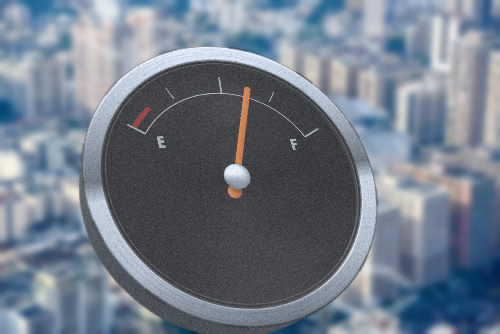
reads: {"value": 0.625}
